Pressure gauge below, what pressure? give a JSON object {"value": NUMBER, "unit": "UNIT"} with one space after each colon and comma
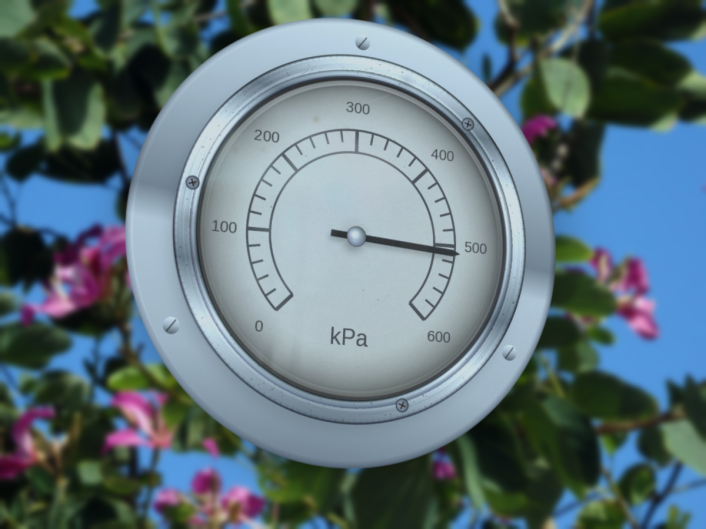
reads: {"value": 510, "unit": "kPa"}
